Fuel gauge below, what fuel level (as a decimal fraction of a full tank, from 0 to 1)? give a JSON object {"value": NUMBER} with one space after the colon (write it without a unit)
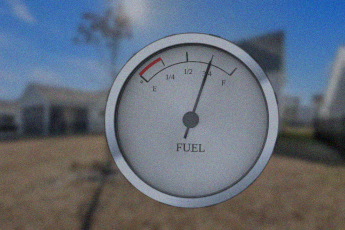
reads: {"value": 0.75}
